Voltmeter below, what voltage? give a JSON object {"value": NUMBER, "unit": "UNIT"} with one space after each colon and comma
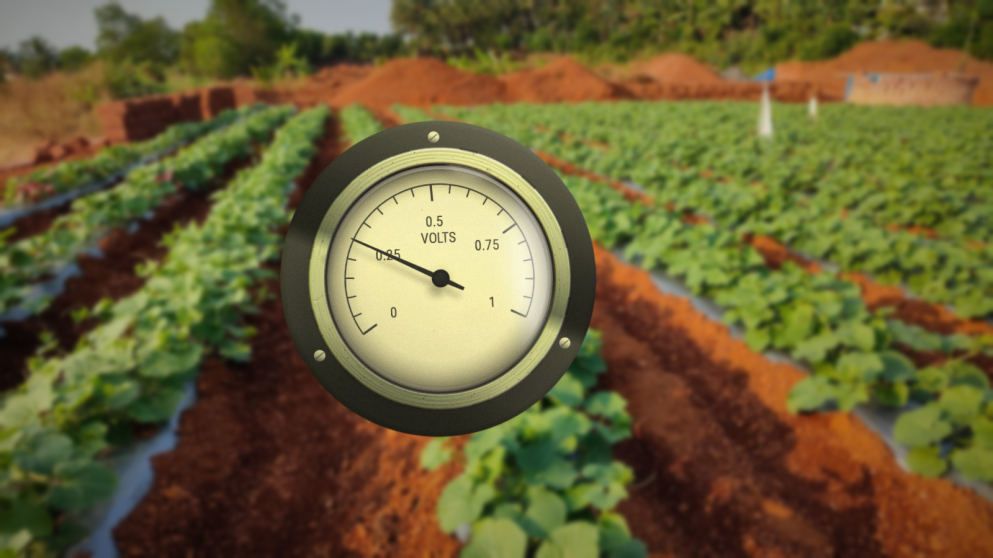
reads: {"value": 0.25, "unit": "V"}
